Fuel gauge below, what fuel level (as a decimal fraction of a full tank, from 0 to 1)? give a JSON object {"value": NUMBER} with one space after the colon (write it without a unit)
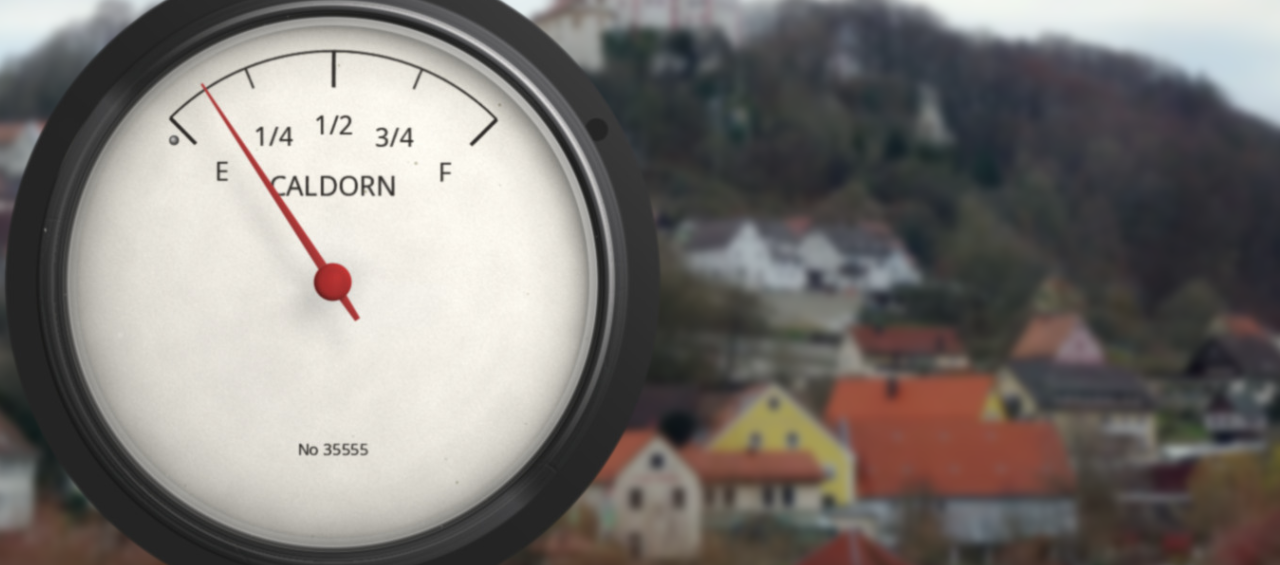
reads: {"value": 0.125}
